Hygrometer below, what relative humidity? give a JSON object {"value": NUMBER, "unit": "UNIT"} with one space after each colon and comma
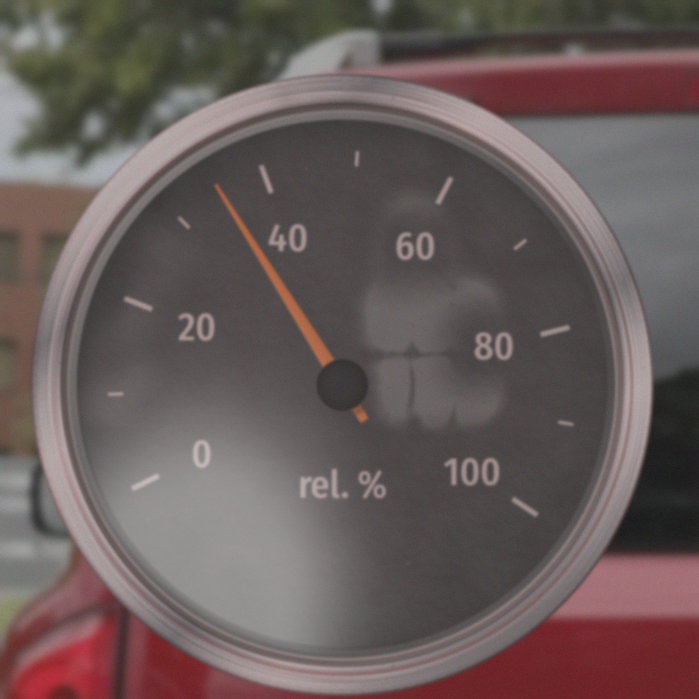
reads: {"value": 35, "unit": "%"}
